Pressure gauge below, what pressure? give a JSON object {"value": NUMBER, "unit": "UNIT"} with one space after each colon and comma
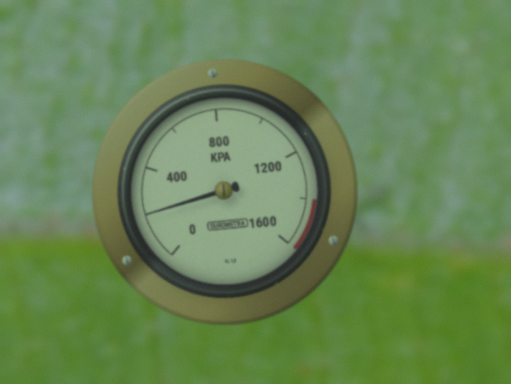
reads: {"value": 200, "unit": "kPa"}
